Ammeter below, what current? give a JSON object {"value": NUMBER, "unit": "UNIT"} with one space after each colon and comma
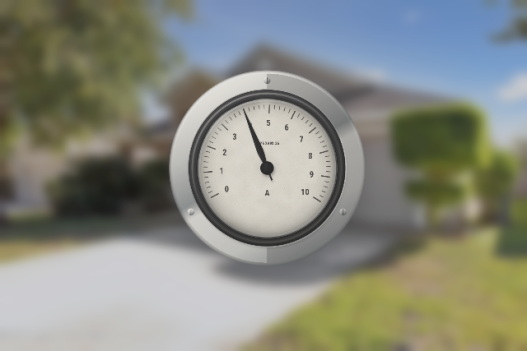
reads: {"value": 4, "unit": "A"}
